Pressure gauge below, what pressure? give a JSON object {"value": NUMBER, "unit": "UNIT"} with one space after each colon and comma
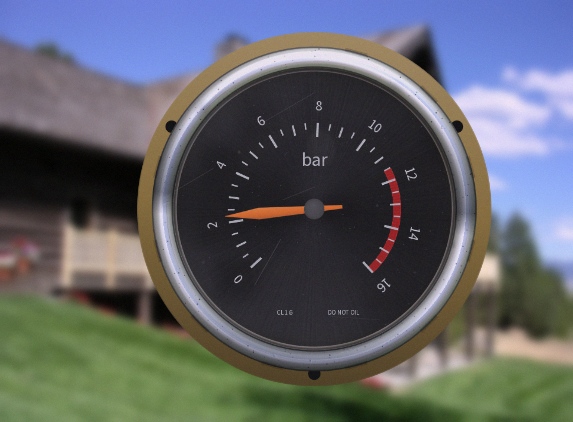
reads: {"value": 2.25, "unit": "bar"}
